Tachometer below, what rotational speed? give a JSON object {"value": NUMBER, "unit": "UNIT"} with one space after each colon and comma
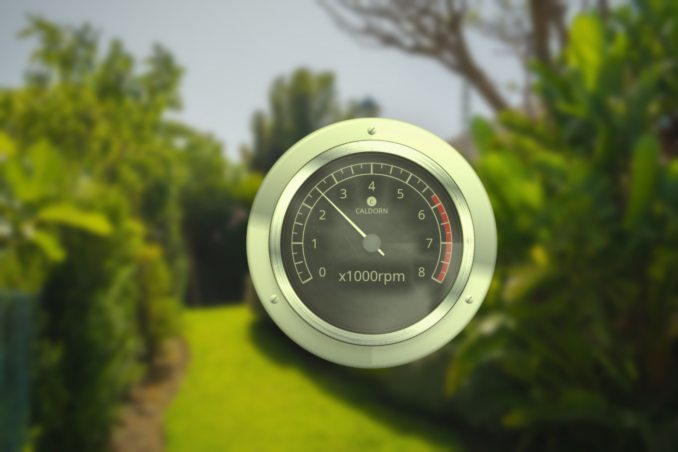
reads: {"value": 2500, "unit": "rpm"}
